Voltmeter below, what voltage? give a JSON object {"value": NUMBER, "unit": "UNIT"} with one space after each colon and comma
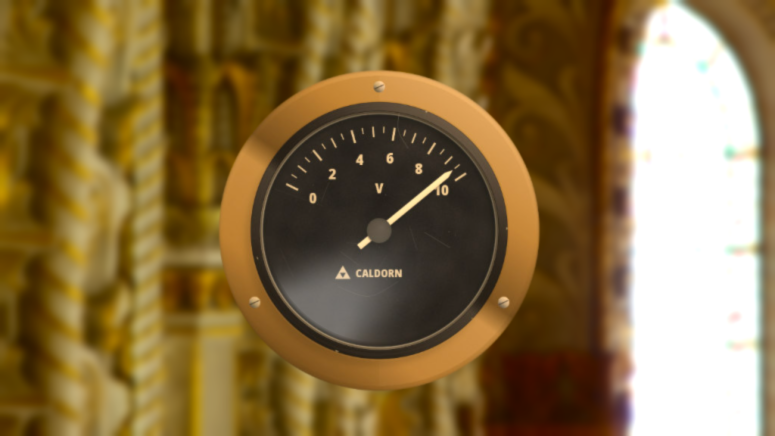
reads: {"value": 9.5, "unit": "V"}
